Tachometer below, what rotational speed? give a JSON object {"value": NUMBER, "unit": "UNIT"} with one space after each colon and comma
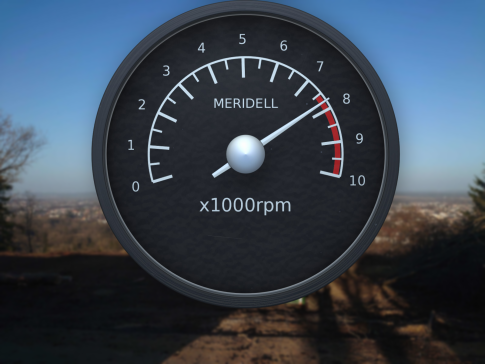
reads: {"value": 7750, "unit": "rpm"}
